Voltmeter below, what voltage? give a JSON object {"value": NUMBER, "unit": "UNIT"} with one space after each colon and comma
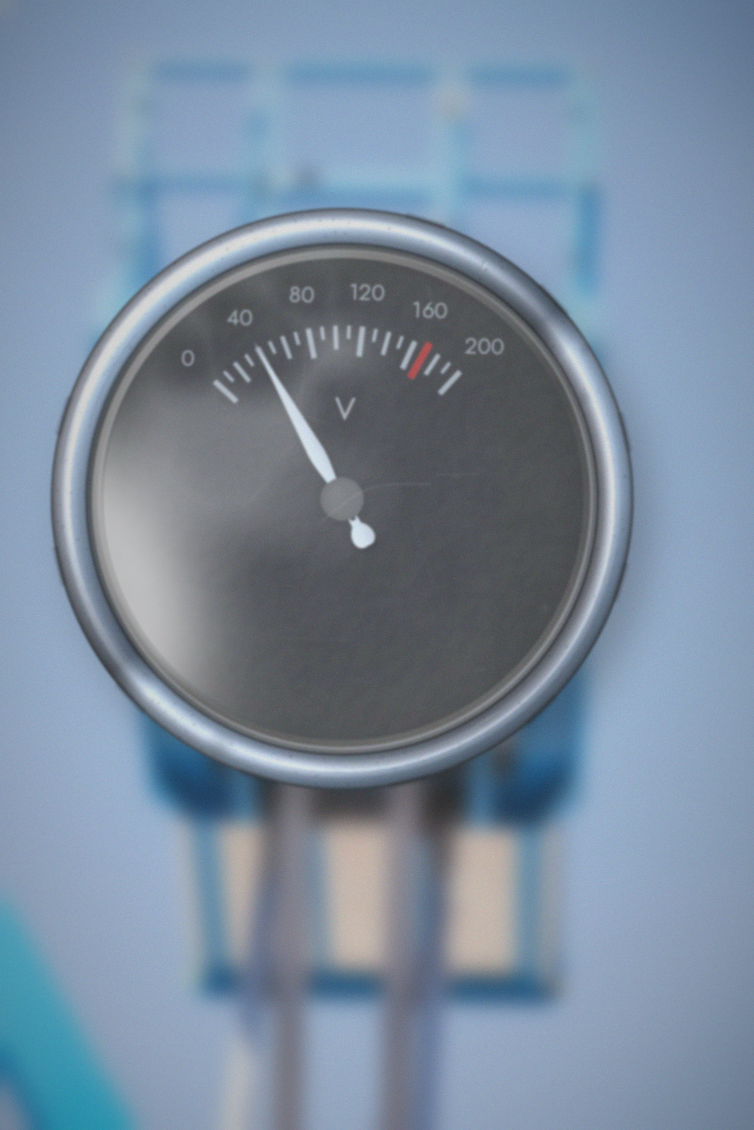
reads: {"value": 40, "unit": "V"}
